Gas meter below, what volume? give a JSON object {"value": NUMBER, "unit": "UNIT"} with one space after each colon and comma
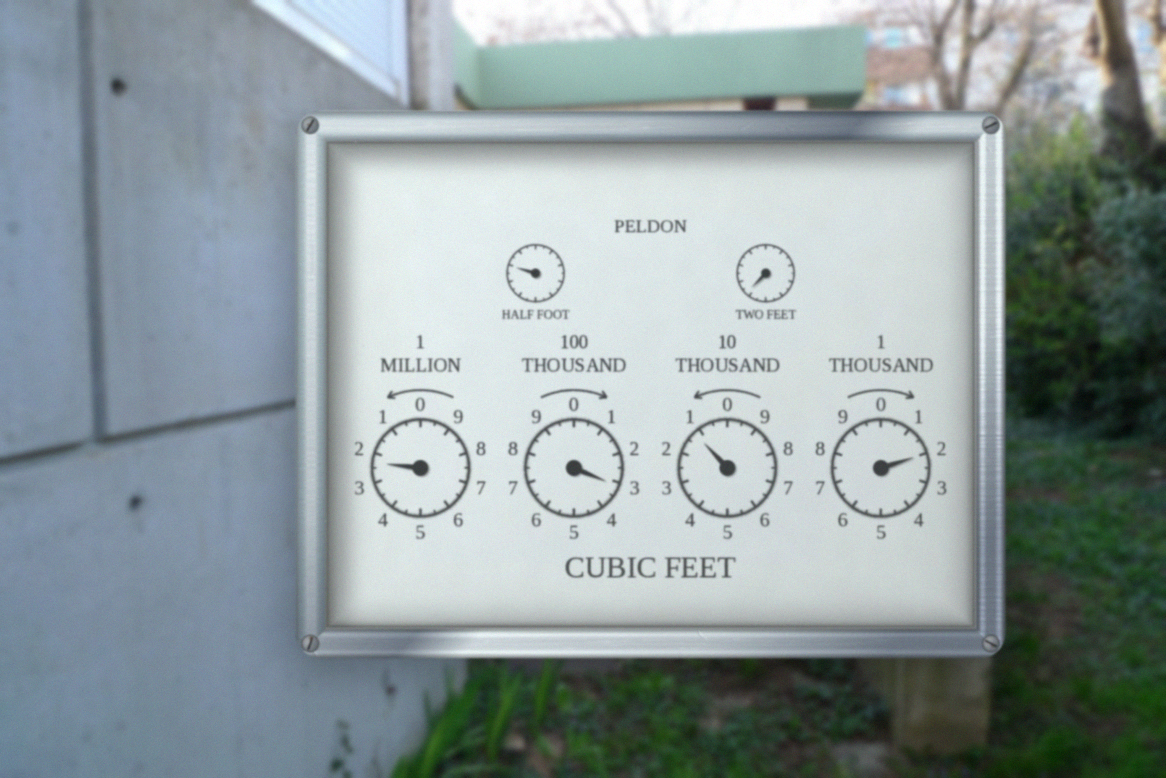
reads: {"value": 231200, "unit": "ft³"}
